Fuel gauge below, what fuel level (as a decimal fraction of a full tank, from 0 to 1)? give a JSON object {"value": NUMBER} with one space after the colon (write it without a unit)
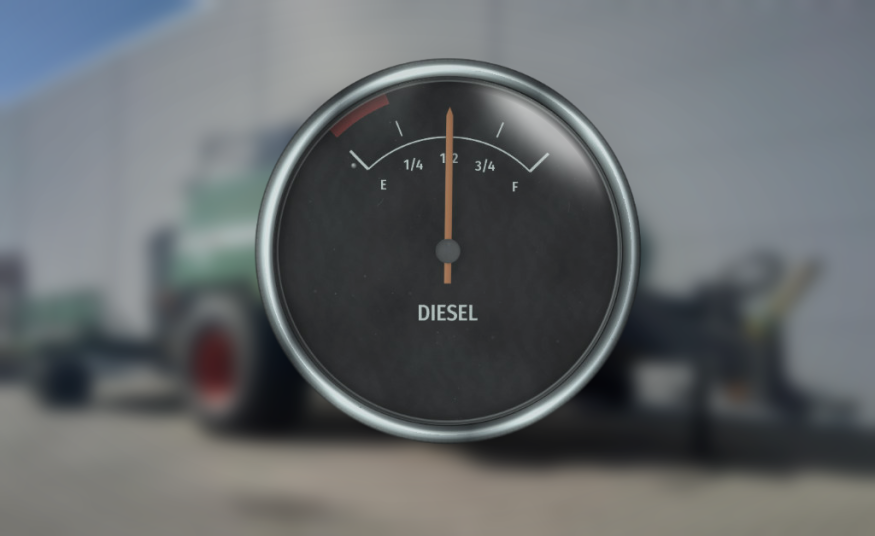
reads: {"value": 0.5}
